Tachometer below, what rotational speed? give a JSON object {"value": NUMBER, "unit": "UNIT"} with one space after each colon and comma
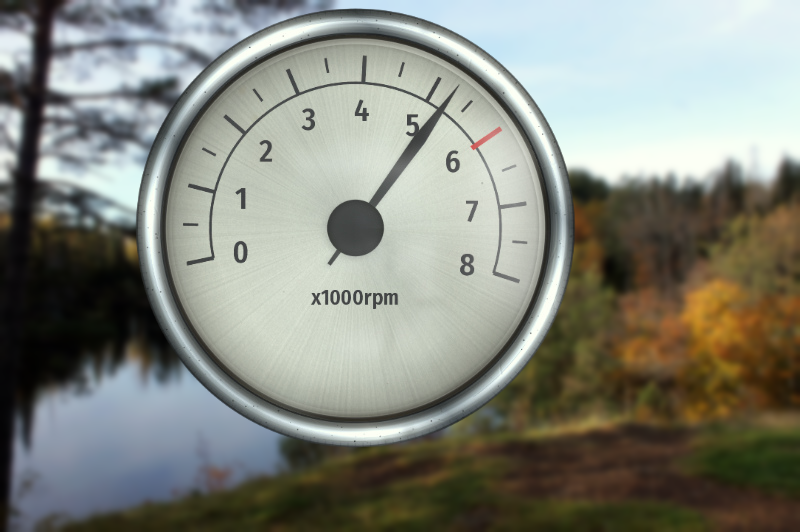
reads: {"value": 5250, "unit": "rpm"}
